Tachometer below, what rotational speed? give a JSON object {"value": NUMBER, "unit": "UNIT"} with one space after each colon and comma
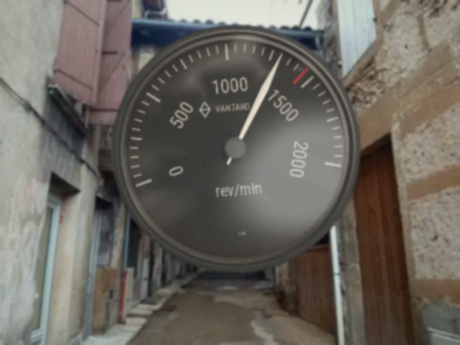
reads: {"value": 1300, "unit": "rpm"}
